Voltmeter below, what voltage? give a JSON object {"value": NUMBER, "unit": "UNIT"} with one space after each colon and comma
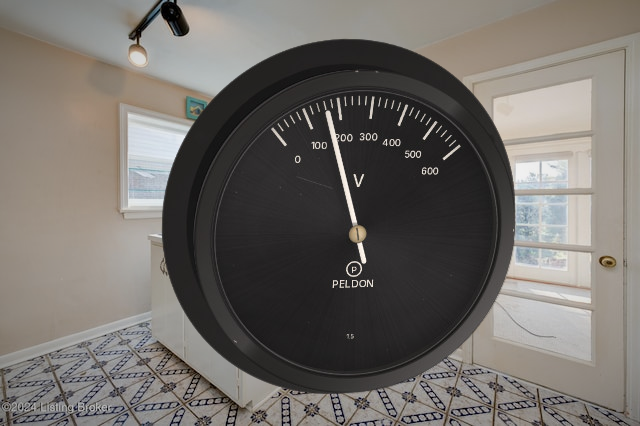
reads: {"value": 160, "unit": "V"}
